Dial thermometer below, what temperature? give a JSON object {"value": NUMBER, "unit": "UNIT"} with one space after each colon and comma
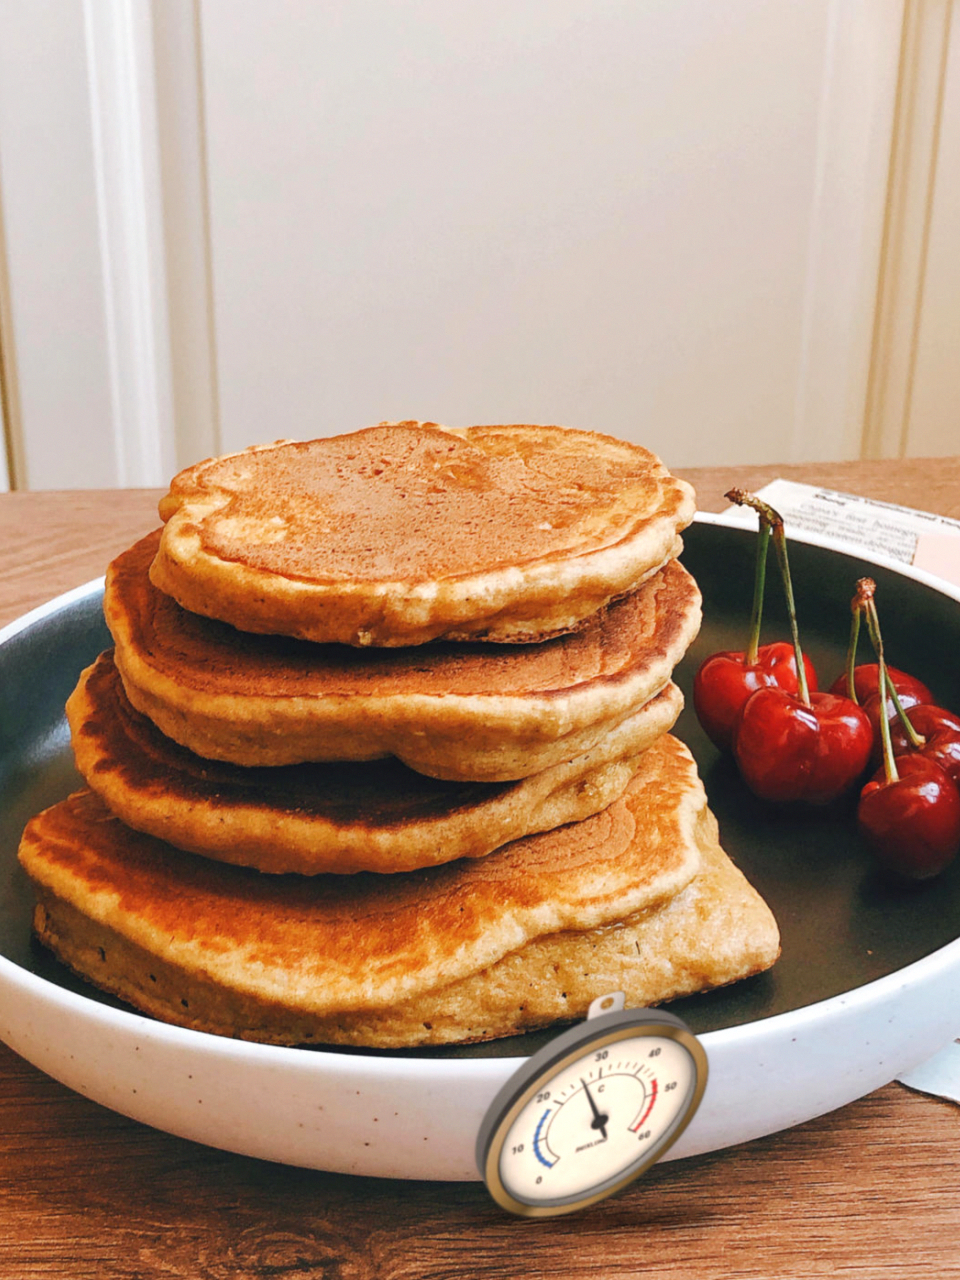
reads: {"value": 26, "unit": "°C"}
